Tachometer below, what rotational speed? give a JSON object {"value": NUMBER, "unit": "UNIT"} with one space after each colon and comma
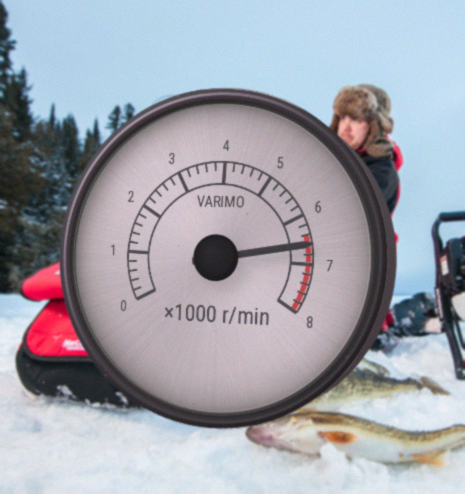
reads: {"value": 6600, "unit": "rpm"}
